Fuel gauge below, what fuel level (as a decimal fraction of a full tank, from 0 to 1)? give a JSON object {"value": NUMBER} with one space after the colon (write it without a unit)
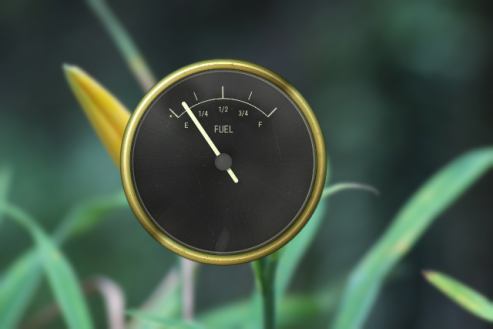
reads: {"value": 0.125}
